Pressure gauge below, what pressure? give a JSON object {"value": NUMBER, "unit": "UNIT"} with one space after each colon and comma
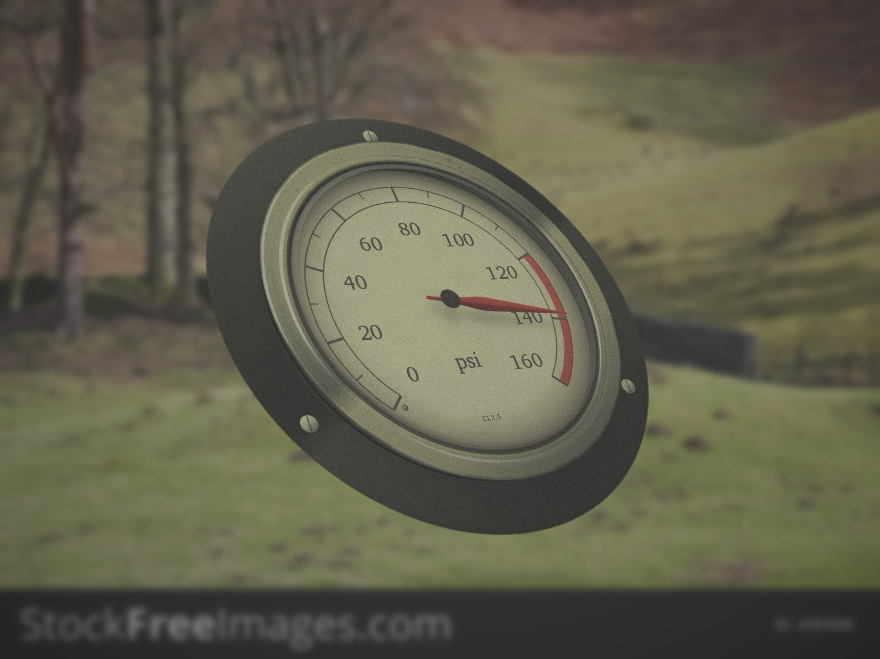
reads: {"value": 140, "unit": "psi"}
